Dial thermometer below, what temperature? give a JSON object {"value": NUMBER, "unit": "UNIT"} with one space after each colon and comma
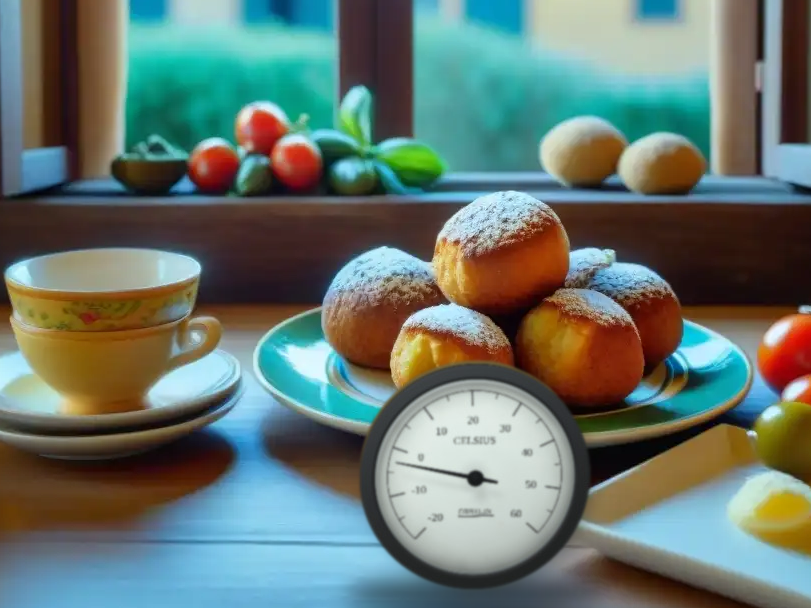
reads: {"value": -2.5, "unit": "°C"}
